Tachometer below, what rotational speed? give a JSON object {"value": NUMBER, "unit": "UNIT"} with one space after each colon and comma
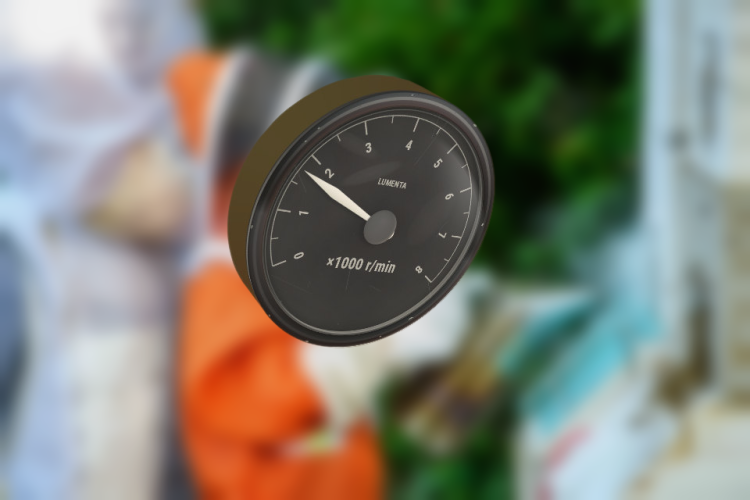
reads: {"value": 1750, "unit": "rpm"}
